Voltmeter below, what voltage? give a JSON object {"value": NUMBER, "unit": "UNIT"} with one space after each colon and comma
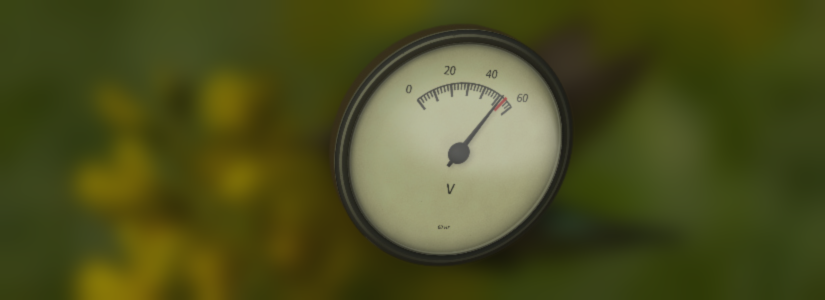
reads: {"value": 50, "unit": "V"}
